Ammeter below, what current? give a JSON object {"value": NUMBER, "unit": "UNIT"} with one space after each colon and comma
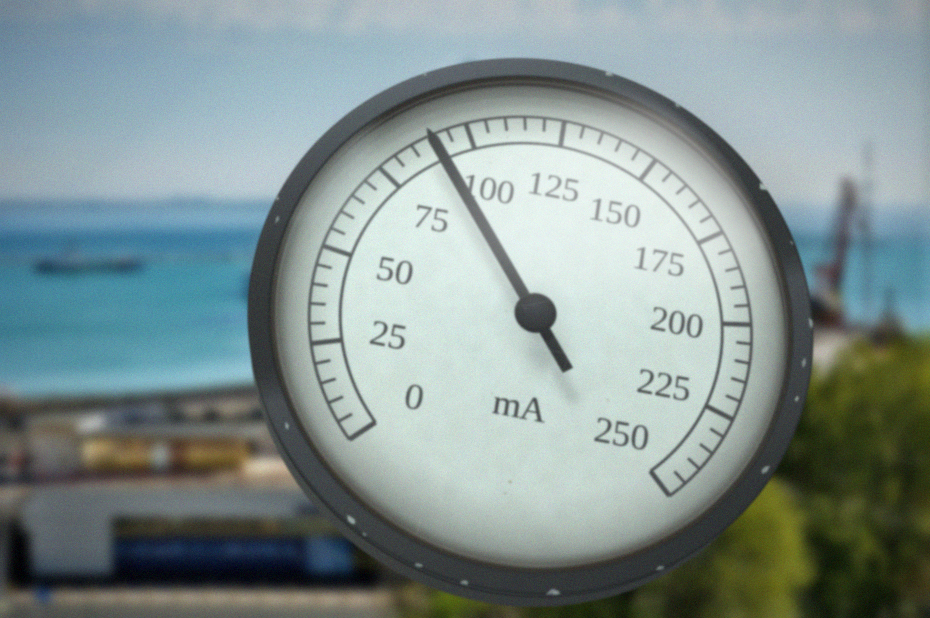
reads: {"value": 90, "unit": "mA"}
